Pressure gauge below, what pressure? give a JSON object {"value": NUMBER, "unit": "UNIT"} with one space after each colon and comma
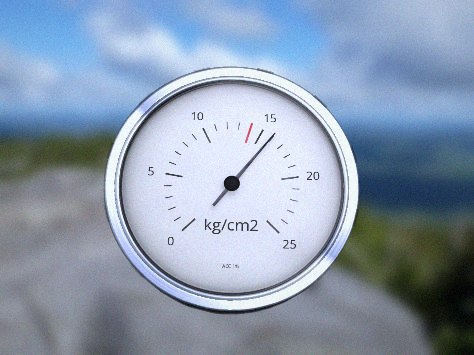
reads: {"value": 16, "unit": "kg/cm²"}
